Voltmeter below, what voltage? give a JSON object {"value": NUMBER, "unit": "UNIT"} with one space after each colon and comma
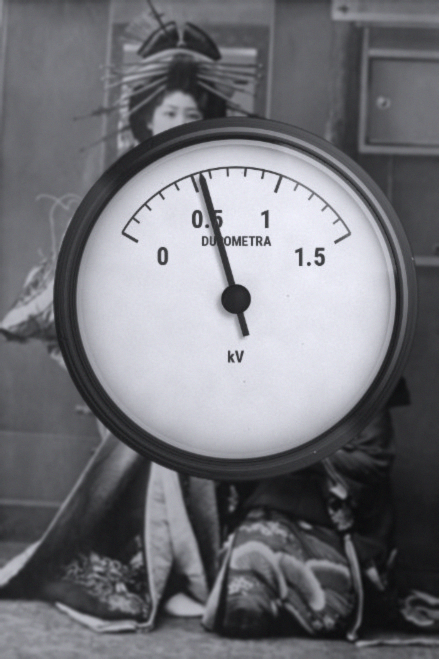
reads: {"value": 0.55, "unit": "kV"}
